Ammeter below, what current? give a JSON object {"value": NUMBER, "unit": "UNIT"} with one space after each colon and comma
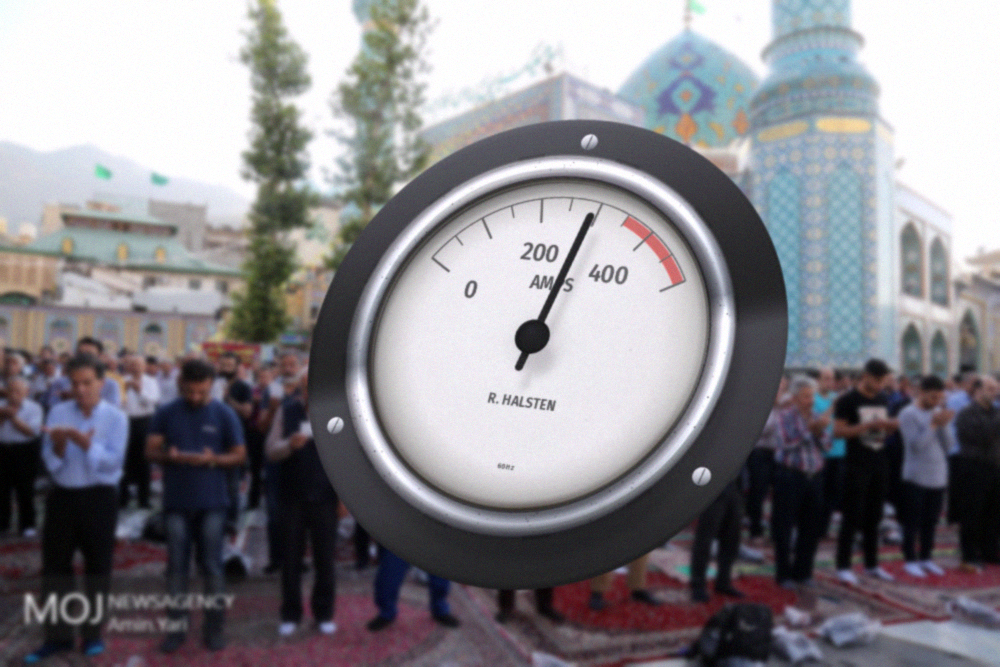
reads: {"value": 300, "unit": "A"}
